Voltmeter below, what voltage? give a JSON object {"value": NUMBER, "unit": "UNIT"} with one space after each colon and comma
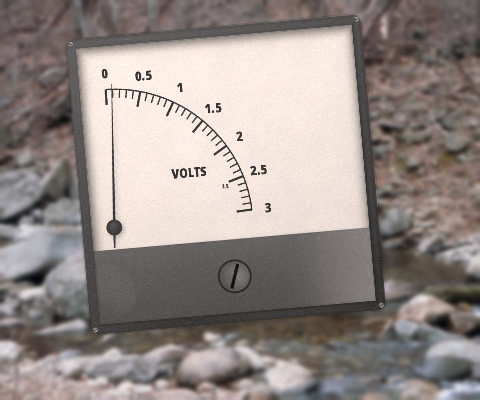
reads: {"value": 0.1, "unit": "V"}
